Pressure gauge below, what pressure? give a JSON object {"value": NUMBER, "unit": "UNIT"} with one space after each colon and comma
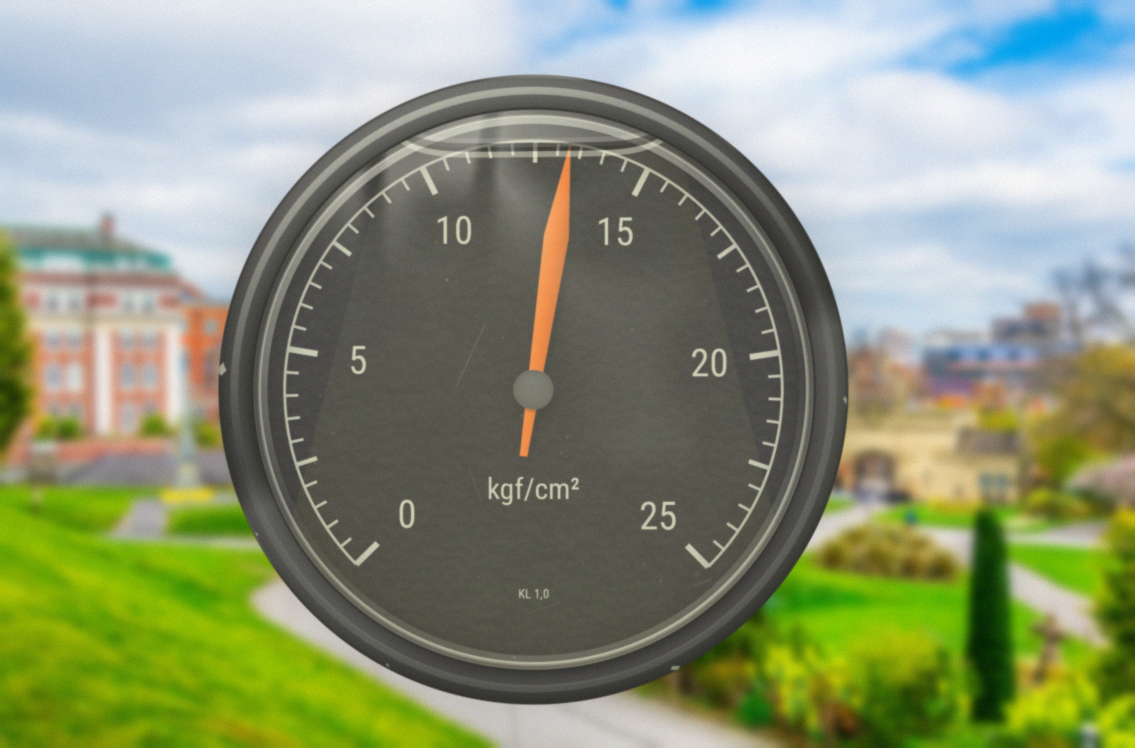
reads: {"value": 13.25, "unit": "kg/cm²"}
